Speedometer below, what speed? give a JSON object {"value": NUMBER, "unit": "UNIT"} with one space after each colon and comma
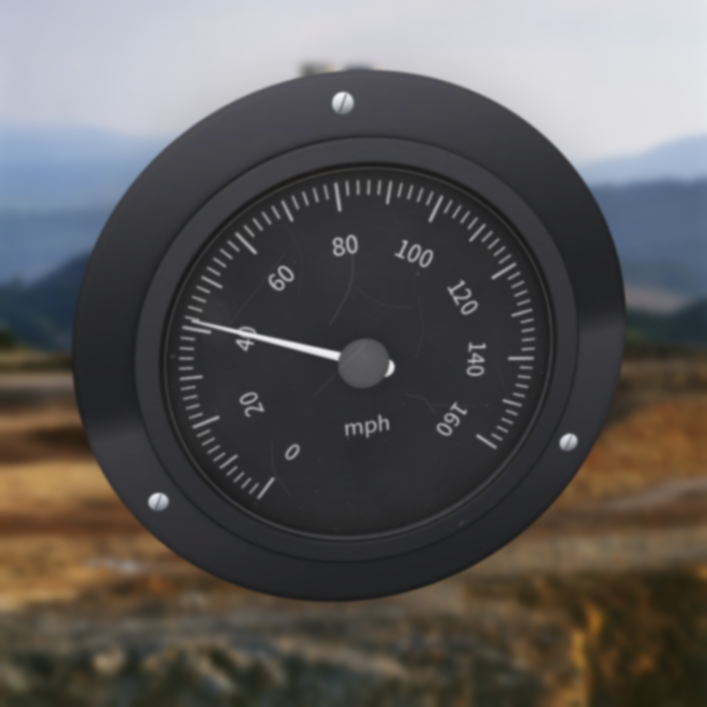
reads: {"value": 42, "unit": "mph"}
